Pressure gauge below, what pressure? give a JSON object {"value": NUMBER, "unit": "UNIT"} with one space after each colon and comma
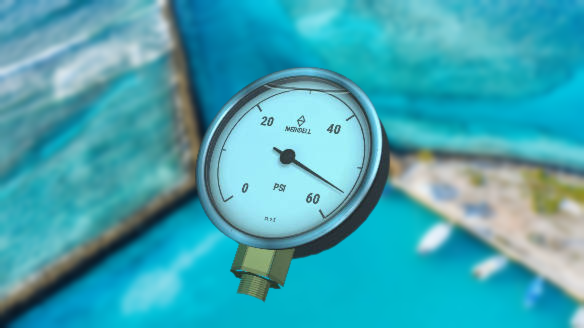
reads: {"value": 55, "unit": "psi"}
